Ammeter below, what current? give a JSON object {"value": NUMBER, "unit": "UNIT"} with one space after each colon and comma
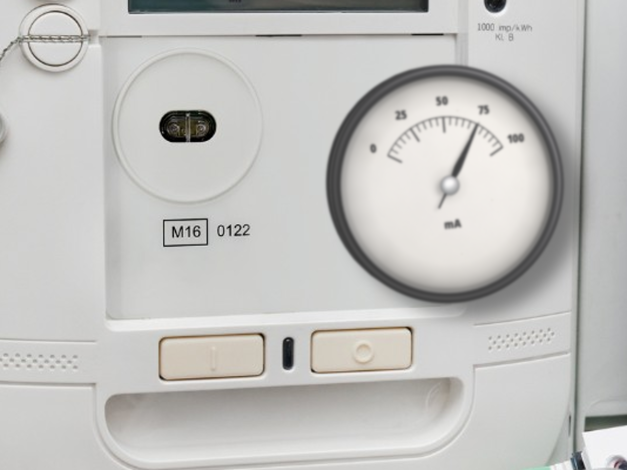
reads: {"value": 75, "unit": "mA"}
